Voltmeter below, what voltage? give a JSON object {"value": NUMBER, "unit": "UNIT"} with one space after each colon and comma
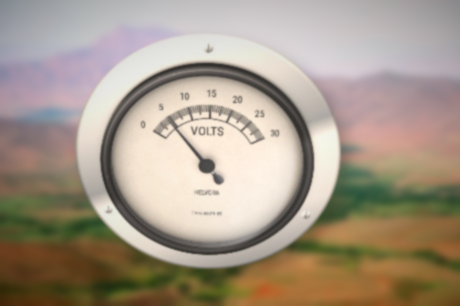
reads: {"value": 5, "unit": "V"}
